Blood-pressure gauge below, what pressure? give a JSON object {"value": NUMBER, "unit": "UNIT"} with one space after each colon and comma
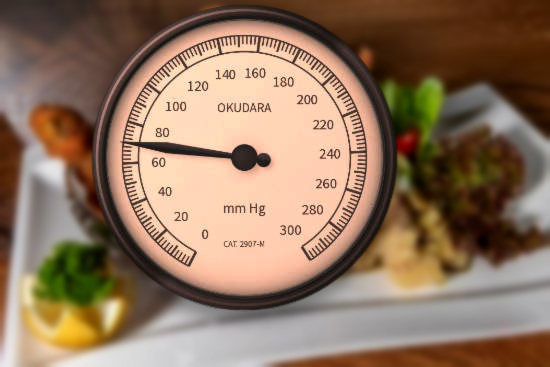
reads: {"value": 70, "unit": "mmHg"}
